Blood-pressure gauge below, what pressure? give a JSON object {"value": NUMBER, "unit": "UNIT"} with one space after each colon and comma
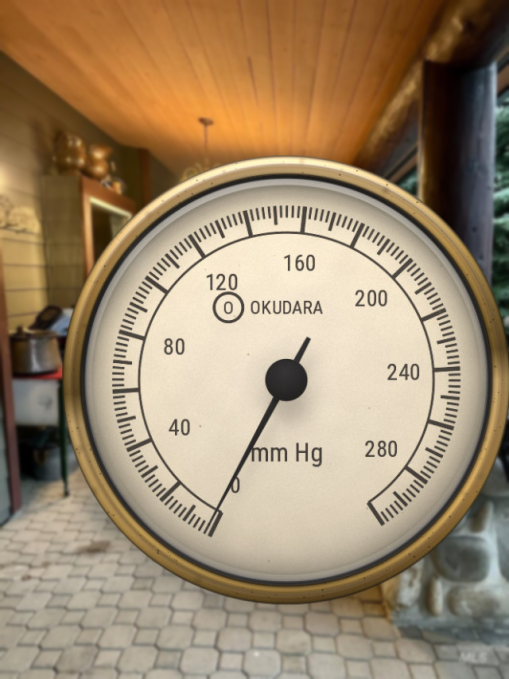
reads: {"value": 2, "unit": "mmHg"}
